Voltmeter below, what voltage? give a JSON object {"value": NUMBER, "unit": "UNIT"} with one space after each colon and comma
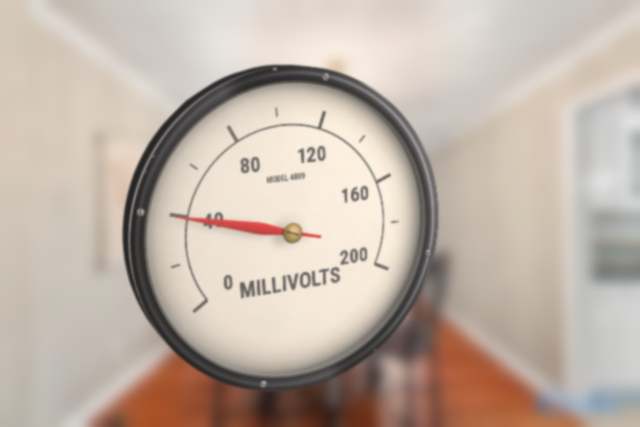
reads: {"value": 40, "unit": "mV"}
